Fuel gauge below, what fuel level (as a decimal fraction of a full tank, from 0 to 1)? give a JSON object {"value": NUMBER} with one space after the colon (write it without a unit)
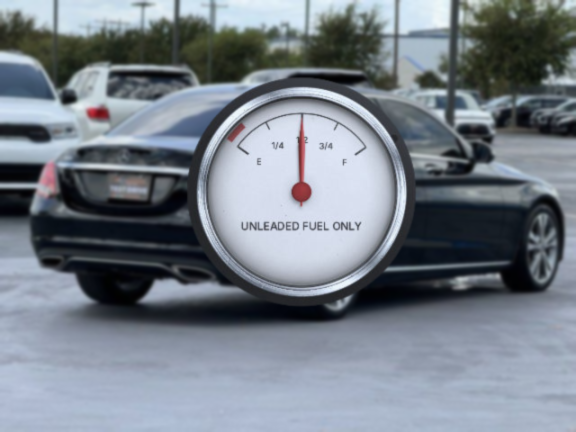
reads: {"value": 0.5}
